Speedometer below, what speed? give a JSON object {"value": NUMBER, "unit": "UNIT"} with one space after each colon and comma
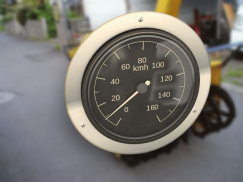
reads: {"value": 10, "unit": "km/h"}
